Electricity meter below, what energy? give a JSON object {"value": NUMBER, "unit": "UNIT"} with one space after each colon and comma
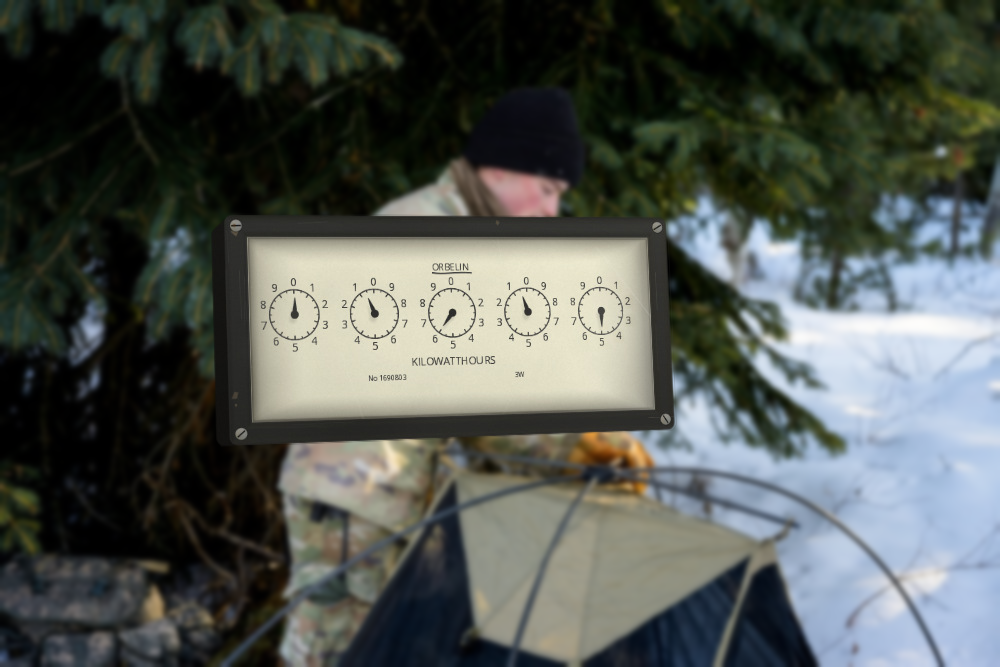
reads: {"value": 605, "unit": "kWh"}
